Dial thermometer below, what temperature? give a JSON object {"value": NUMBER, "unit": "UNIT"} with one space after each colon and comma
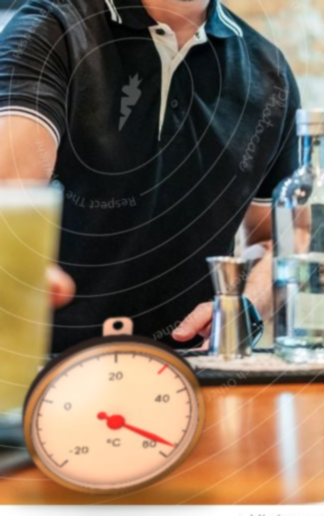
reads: {"value": 56, "unit": "°C"}
